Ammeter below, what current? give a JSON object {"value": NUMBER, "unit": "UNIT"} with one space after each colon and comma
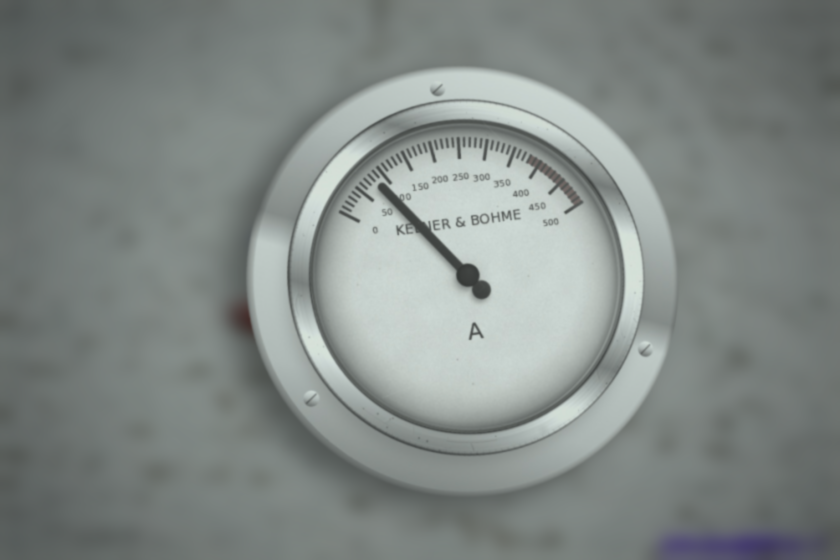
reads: {"value": 80, "unit": "A"}
